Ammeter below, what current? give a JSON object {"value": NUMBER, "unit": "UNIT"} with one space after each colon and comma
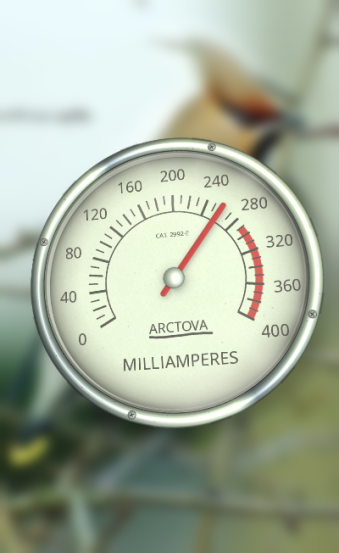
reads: {"value": 260, "unit": "mA"}
